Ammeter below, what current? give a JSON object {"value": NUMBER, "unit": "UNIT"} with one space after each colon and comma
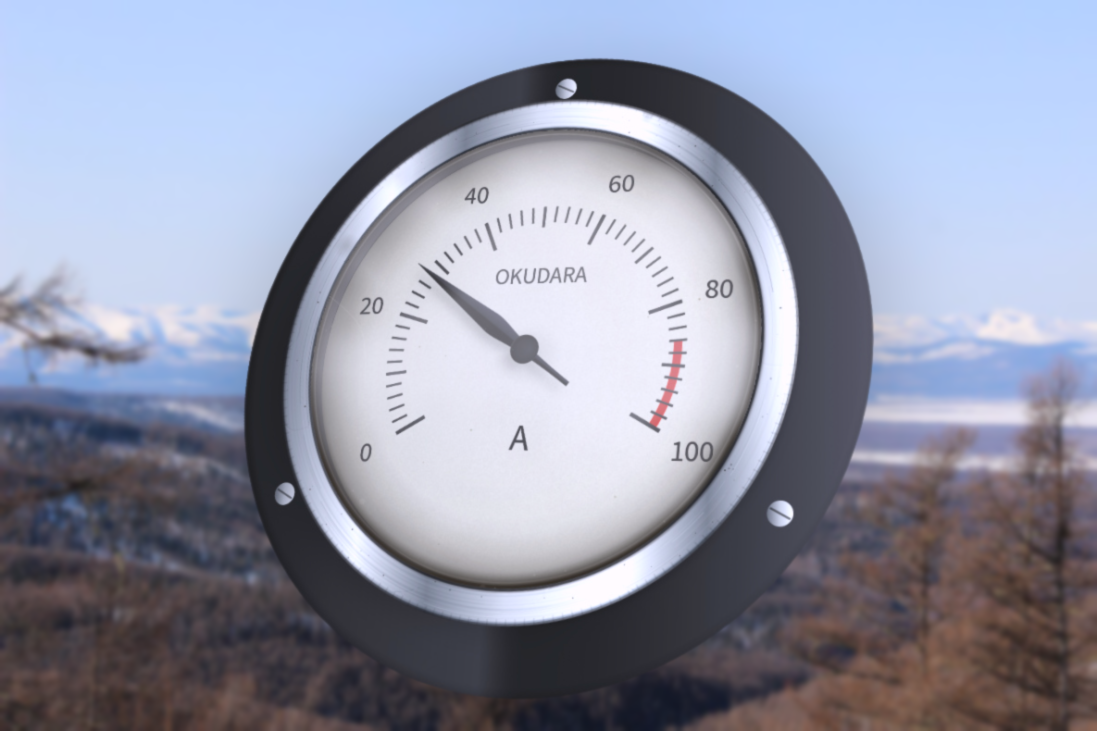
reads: {"value": 28, "unit": "A"}
